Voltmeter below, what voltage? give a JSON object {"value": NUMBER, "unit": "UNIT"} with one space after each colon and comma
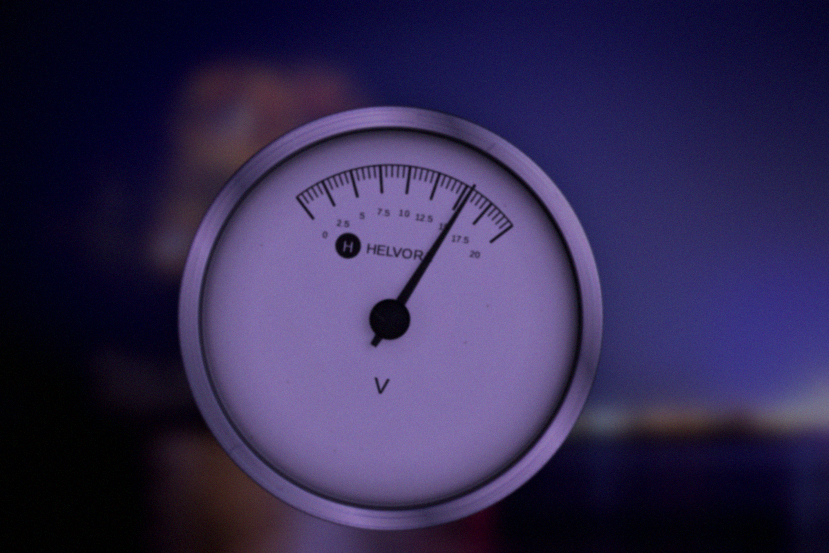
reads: {"value": 15.5, "unit": "V"}
